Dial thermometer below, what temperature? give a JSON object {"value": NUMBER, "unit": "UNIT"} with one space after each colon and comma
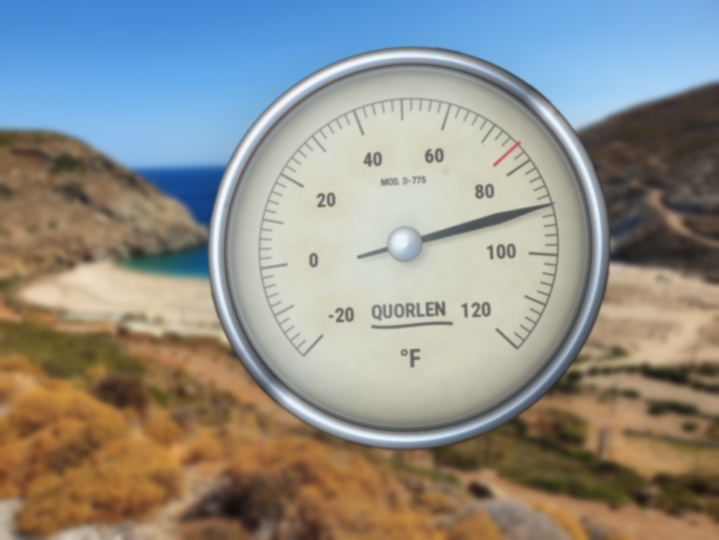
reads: {"value": 90, "unit": "°F"}
